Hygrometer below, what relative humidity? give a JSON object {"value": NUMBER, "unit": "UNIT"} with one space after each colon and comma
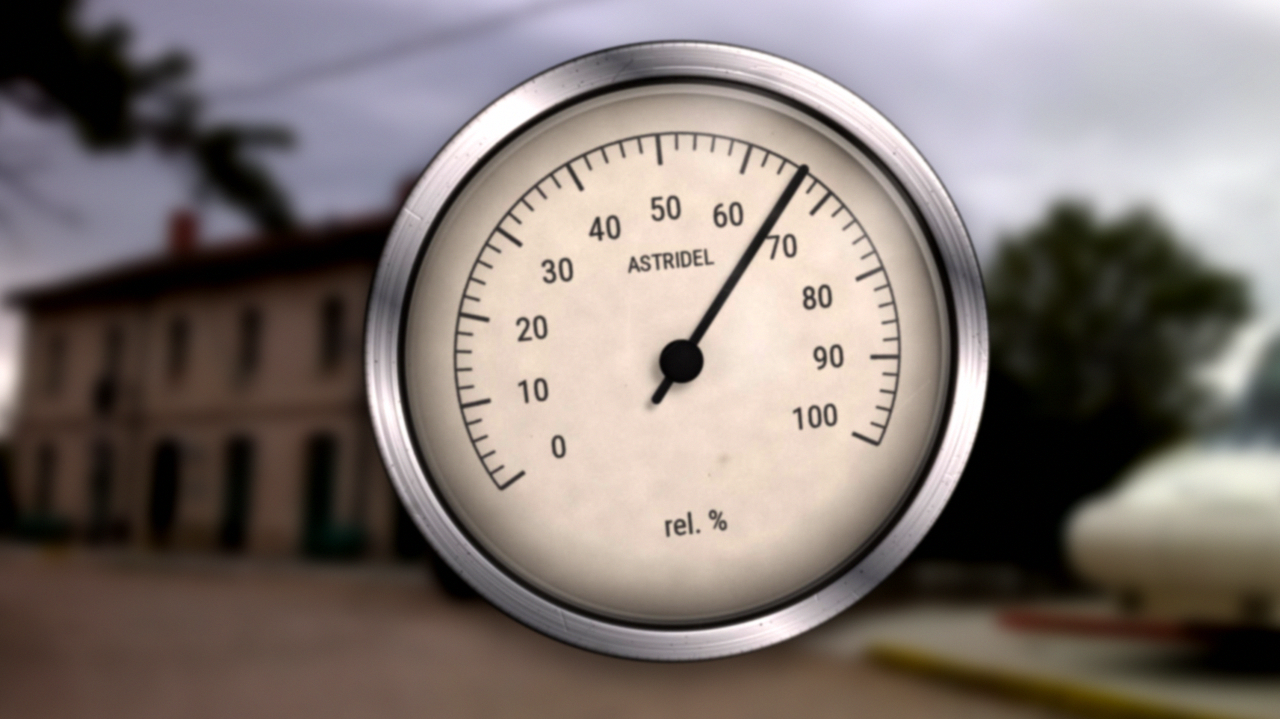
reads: {"value": 66, "unit": "%"}
